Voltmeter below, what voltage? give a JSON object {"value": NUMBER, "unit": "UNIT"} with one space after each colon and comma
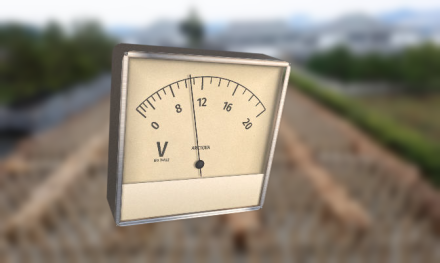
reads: {"value": 10.5, "unit": "V"}
